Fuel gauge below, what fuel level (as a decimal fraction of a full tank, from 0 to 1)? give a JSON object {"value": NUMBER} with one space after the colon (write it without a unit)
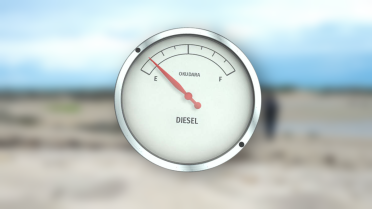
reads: {"value": 0.125}
